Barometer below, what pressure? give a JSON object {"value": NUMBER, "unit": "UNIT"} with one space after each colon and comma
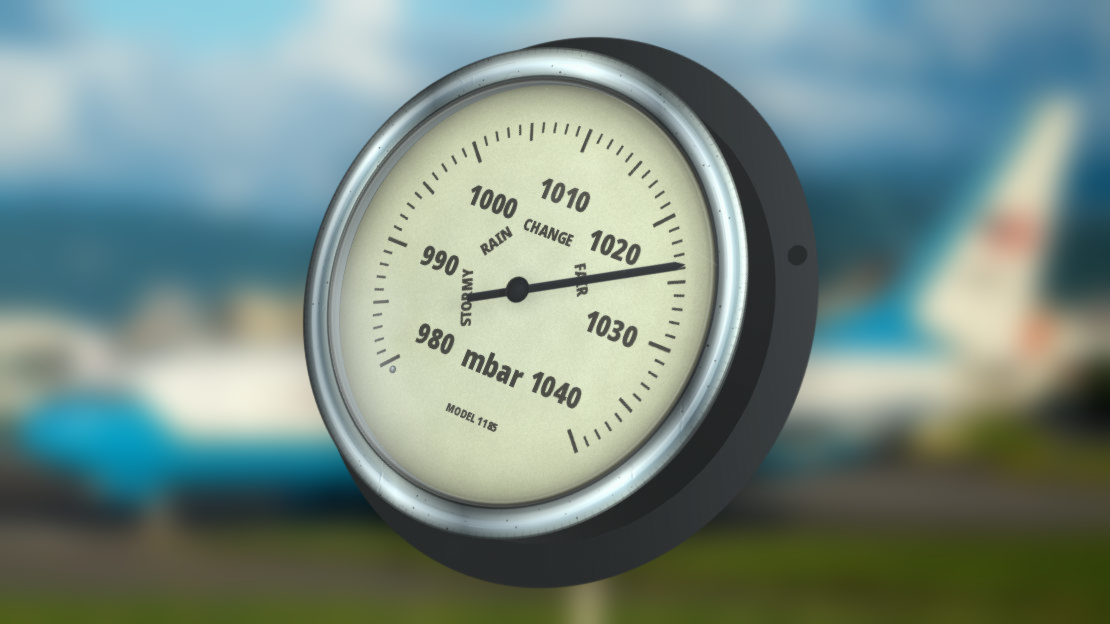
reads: {"value": 1024, "unit": "mbar"}
